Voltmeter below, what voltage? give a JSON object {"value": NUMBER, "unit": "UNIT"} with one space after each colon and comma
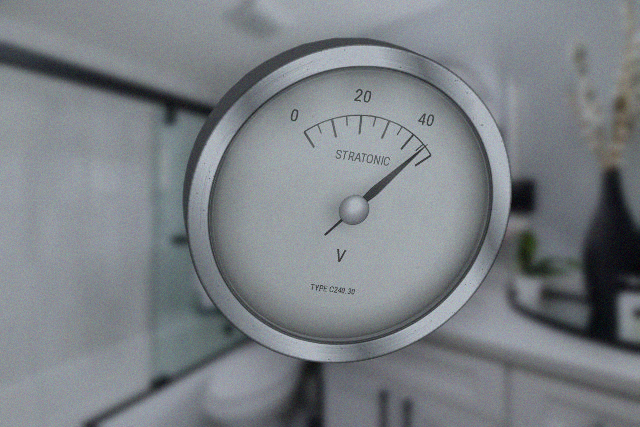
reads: {"value": 45, "unit": "V"}
